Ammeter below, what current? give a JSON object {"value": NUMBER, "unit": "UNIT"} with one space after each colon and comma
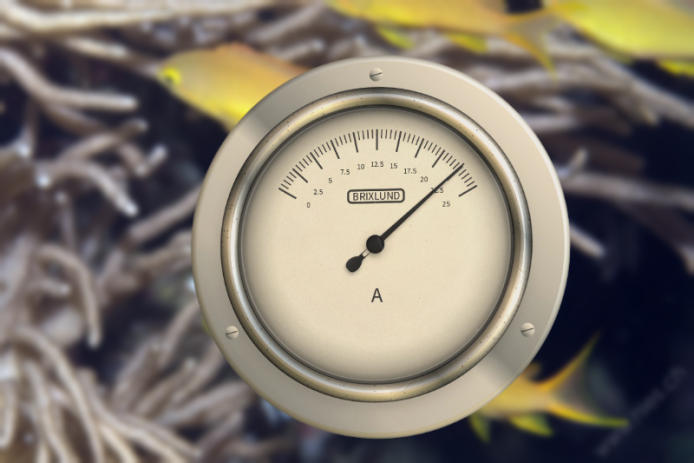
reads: {"value": 22.5, "unit": "A"}
